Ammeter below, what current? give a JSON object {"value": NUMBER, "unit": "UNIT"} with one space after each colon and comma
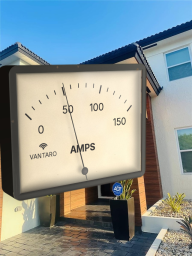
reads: {"value": 50, "unit": "A"}
